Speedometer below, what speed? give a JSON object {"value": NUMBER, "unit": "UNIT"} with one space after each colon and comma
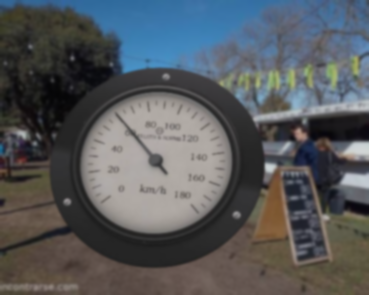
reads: {"value": 60, "unit": "km/h"}
